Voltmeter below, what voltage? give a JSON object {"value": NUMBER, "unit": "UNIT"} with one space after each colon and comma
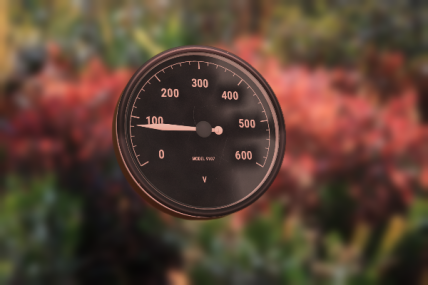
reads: {"value": 80, "unit": "V"}
